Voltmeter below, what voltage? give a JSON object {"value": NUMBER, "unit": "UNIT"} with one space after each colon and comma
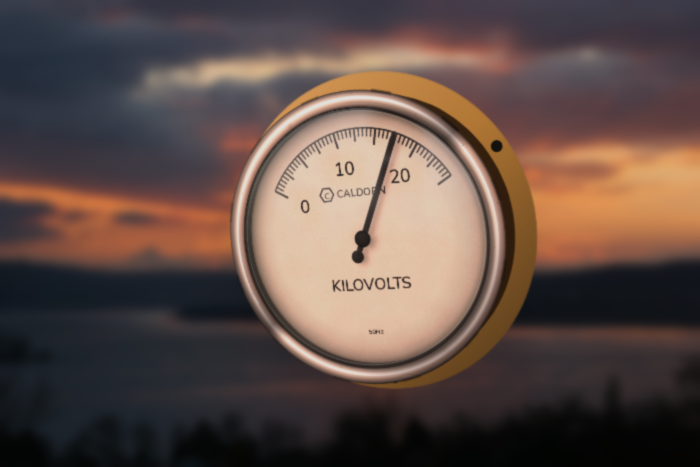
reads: {"value": 17.5, "unit": "kV"}
